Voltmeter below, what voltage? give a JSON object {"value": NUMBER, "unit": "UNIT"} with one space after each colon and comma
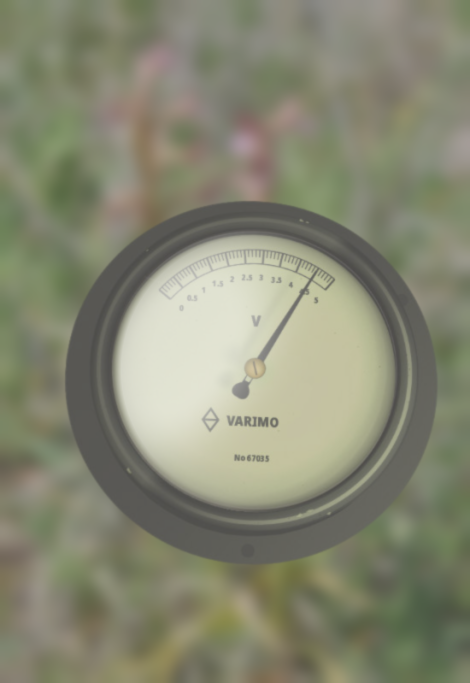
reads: {"value": 4.5, "unit": "V"}
